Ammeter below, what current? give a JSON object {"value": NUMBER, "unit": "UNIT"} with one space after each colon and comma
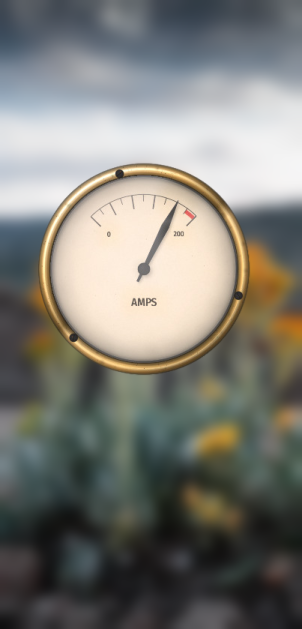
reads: {"value": 160, "unit": "A"}
